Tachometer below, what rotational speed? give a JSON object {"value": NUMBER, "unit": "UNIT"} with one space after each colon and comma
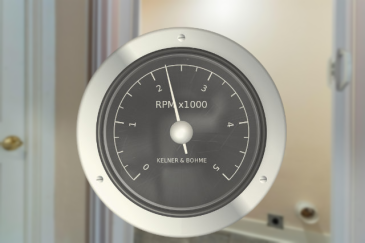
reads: {"value": 2250, "unit": "rpm"}
